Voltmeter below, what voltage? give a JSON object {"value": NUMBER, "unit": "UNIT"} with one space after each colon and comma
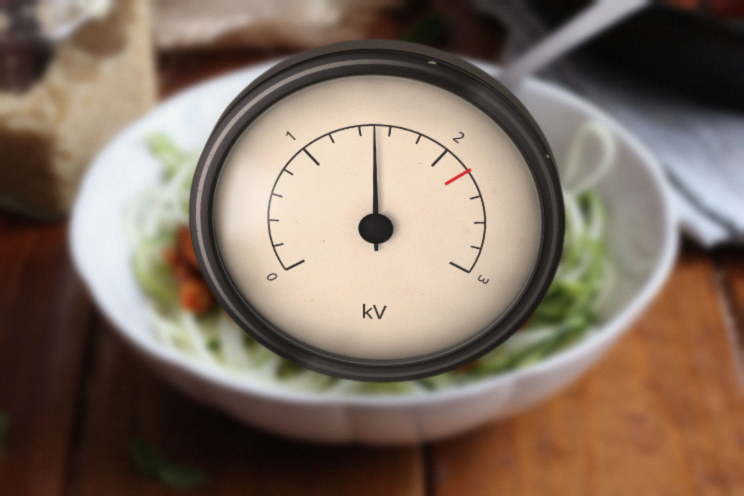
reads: {"value": 1.5, "unit": "kV"}
